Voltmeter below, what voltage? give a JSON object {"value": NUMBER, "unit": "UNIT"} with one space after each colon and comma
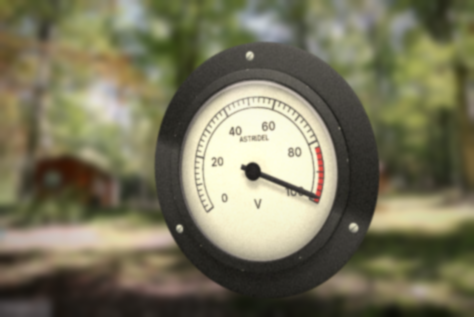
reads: {"value": 98, "unit": "V"}
